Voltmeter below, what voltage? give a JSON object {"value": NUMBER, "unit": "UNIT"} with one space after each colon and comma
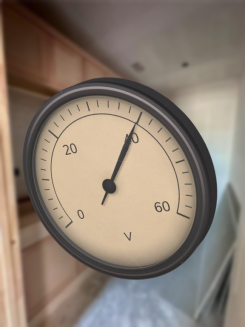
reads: {"value": 40, "unit": "V"}
